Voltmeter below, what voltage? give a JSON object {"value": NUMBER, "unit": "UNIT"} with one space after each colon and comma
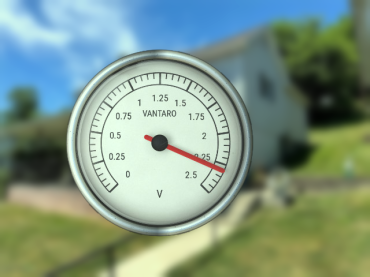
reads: {"value": 2.3, "unit": "V"}
